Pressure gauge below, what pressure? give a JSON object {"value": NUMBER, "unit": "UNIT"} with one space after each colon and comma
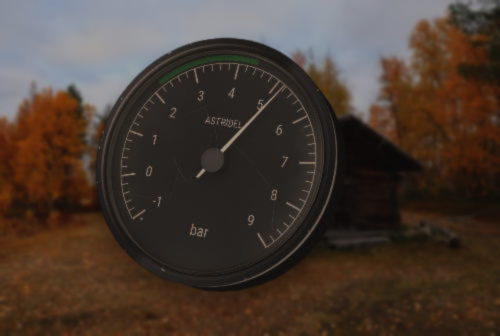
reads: {"value": 5.2, "unit": "bar"}
